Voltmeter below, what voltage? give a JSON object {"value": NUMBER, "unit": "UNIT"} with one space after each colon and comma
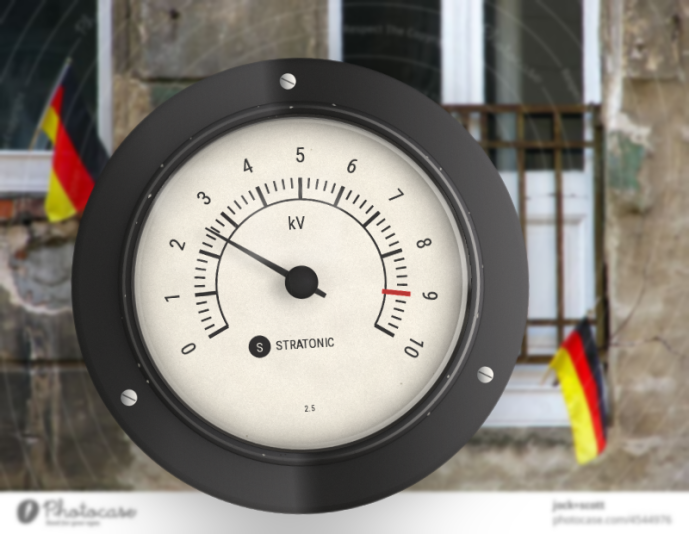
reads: {"value": 2.5, "unit": "kV"}
